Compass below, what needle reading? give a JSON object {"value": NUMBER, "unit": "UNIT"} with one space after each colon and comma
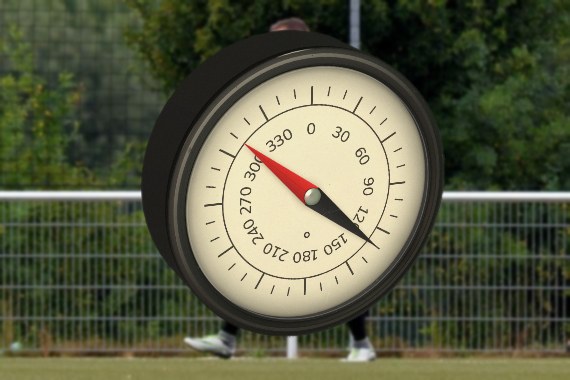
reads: {"value": 310, "unit": "°"}
